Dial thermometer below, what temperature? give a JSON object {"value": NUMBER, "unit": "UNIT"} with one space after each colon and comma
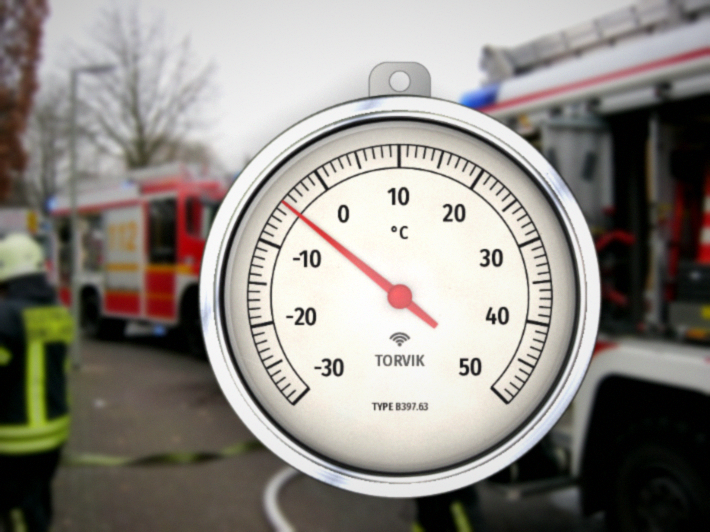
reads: {"value": -5, "unit": "°C"}
